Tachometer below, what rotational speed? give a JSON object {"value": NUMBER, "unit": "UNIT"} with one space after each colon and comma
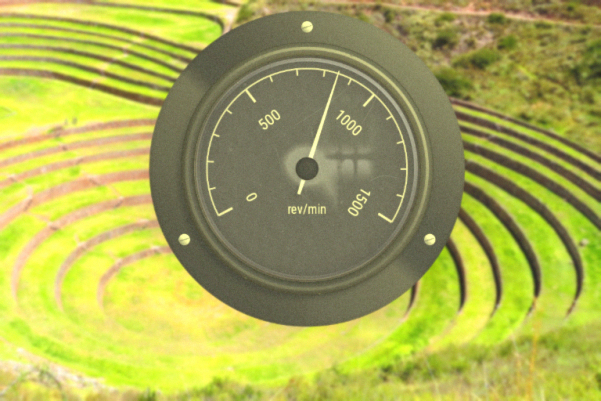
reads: {"value": 850, "unit": "rpm"}
